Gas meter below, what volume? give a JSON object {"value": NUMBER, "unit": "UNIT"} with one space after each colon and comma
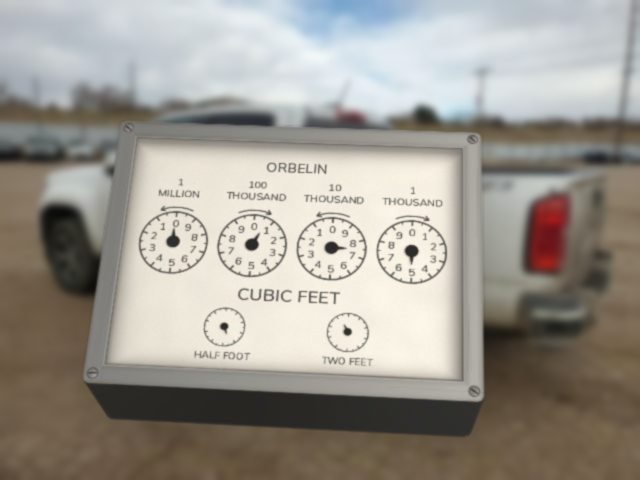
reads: {"value": 7500, "unit": "ft³"}
